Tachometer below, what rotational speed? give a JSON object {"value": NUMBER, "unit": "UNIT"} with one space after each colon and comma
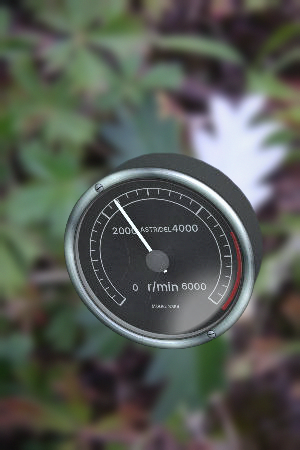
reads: {"value": 2400, "unit": "rpm"}
